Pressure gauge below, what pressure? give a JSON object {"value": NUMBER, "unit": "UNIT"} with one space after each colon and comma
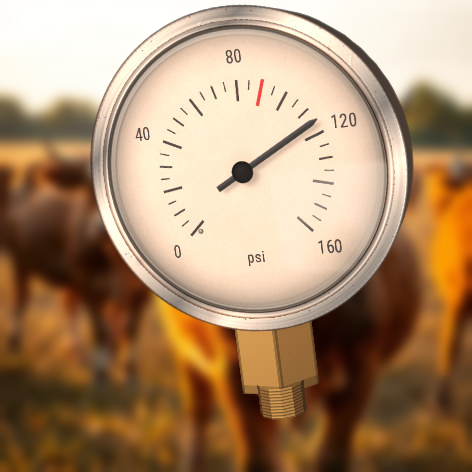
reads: {"value": 115, "unit": "psi"}
